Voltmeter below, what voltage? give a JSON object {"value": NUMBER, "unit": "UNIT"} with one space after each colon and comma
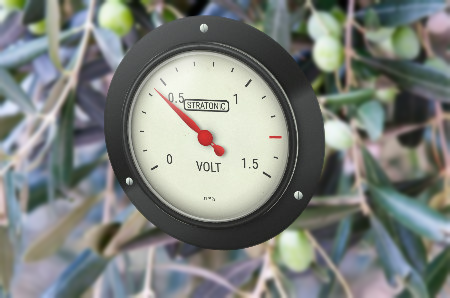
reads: {"value": 0.45, "unit": "V"}
